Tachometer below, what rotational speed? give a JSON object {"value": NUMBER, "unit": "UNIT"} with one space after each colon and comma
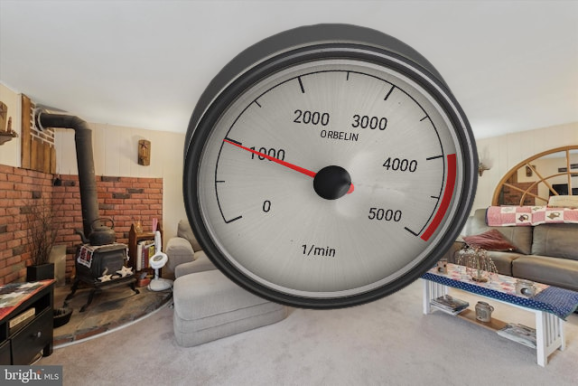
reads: {"value": 1000, "unit": "rpm"}
